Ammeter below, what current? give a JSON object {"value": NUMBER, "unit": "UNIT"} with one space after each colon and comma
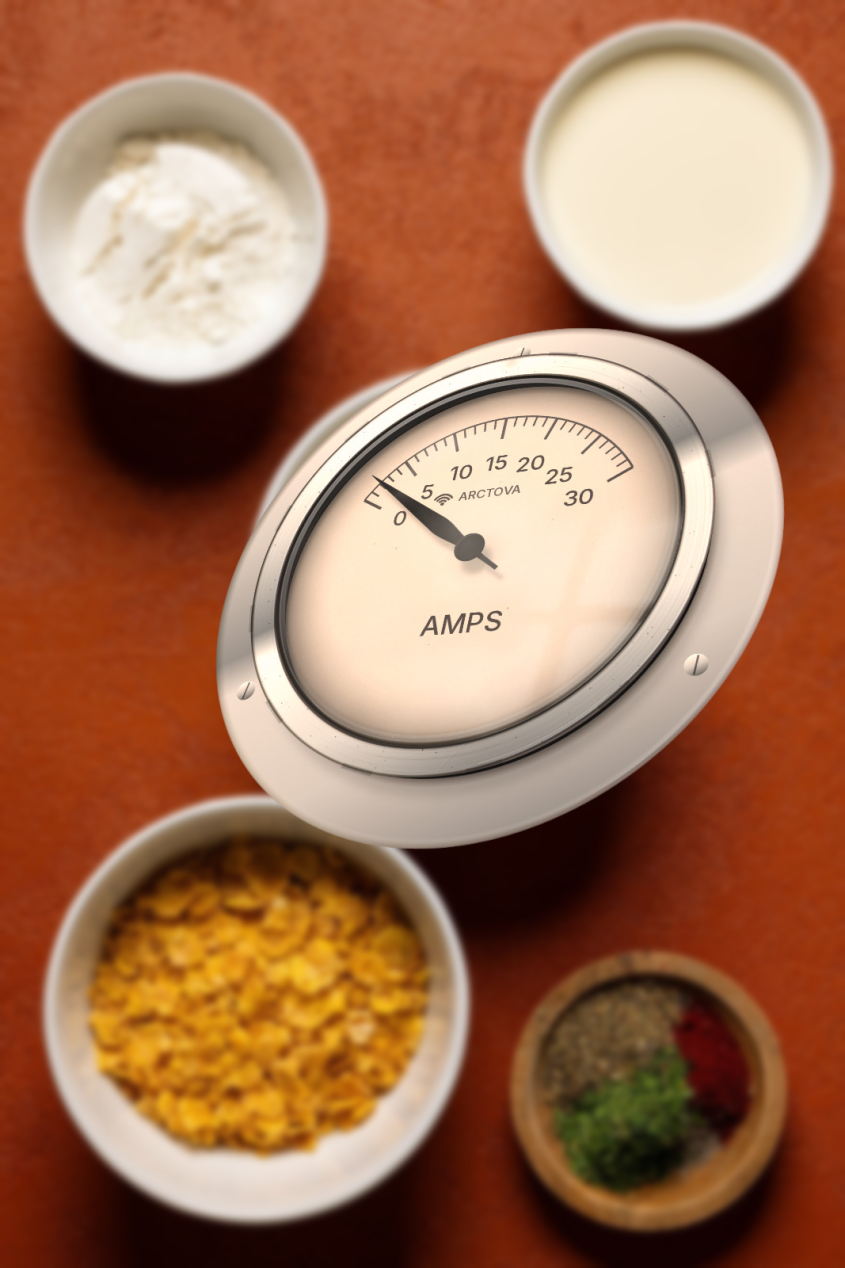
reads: {"value": 2, "unit": "A"}
